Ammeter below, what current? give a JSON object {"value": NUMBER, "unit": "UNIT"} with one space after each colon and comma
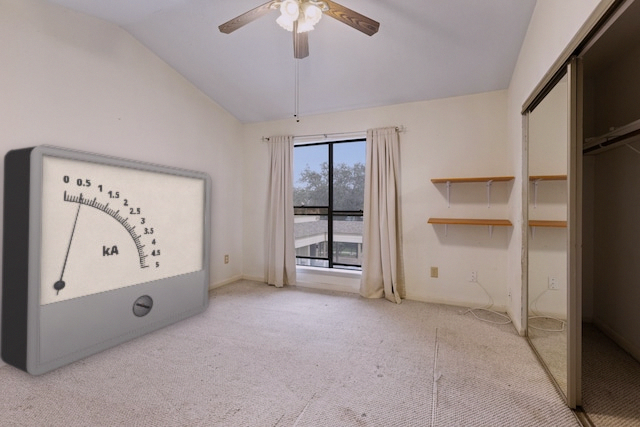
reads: {"value": 0.5, "unit": "kA"}
